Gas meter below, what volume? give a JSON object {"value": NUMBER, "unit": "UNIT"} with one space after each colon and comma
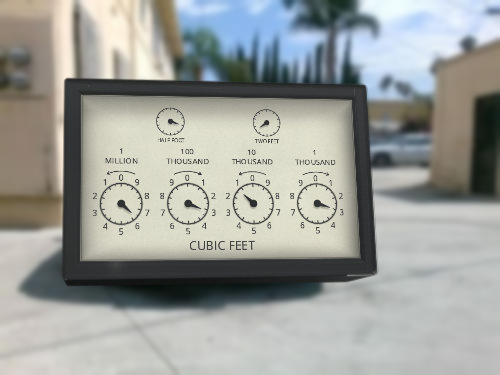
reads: {"value": 631300, "unit": "ft³"}
